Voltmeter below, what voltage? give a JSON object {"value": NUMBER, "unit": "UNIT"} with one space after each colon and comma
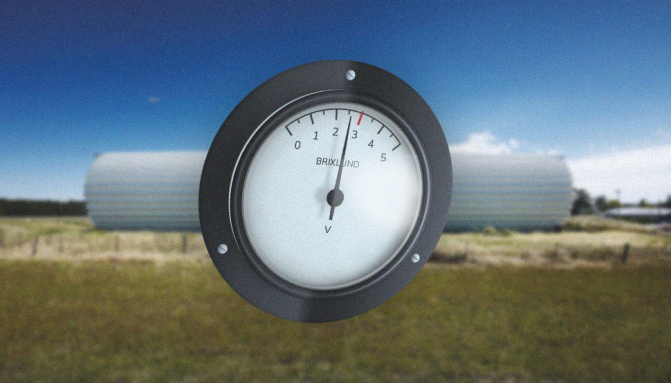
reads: {"value": 2.5, "unit": "V"}
